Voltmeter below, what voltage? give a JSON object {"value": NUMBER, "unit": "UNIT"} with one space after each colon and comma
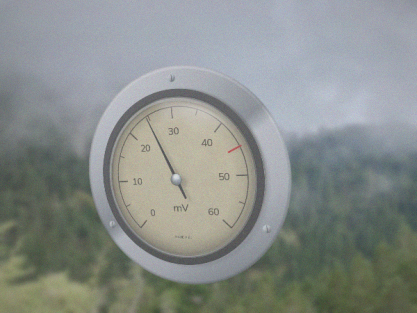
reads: {"value": 25, "unit": "mV"}
